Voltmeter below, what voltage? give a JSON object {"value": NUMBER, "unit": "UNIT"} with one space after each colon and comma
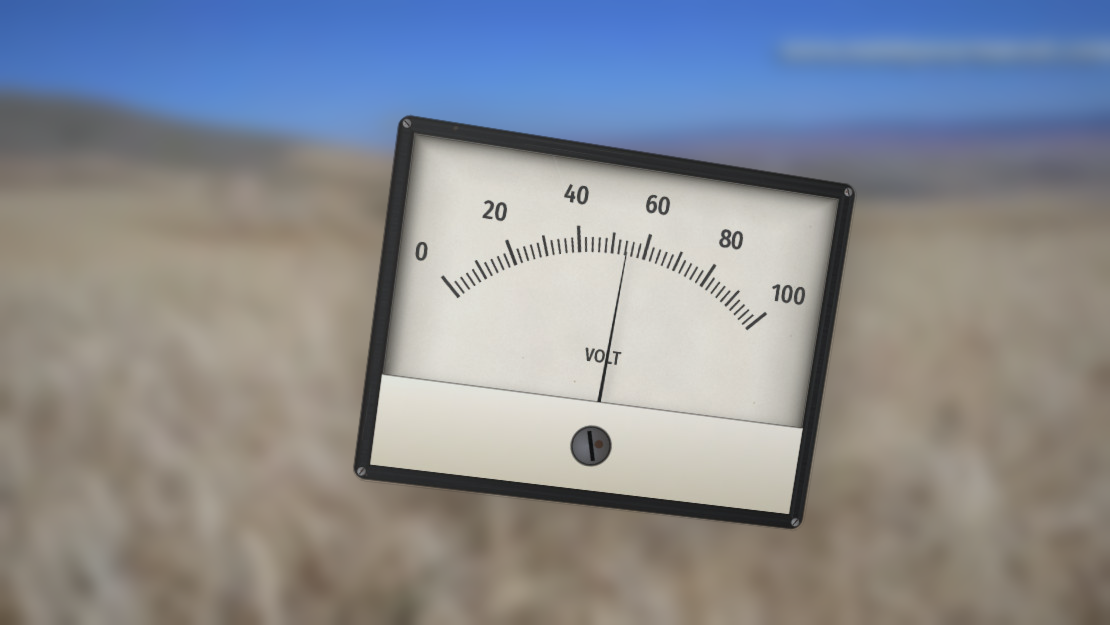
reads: {"value": 54, "unit": "V"}
